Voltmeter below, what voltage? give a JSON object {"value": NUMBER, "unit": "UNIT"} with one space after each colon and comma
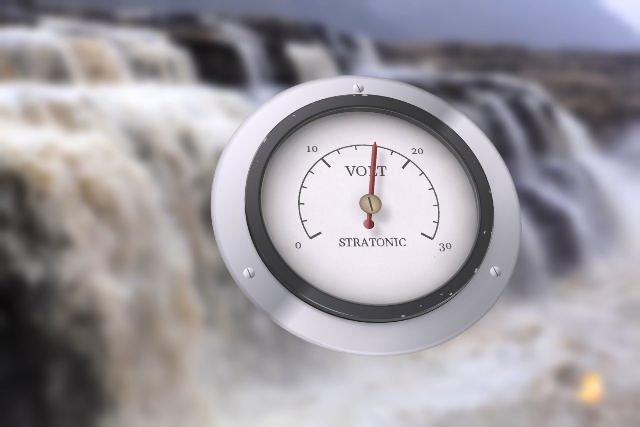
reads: {"value": 16, "unit": "V"}
